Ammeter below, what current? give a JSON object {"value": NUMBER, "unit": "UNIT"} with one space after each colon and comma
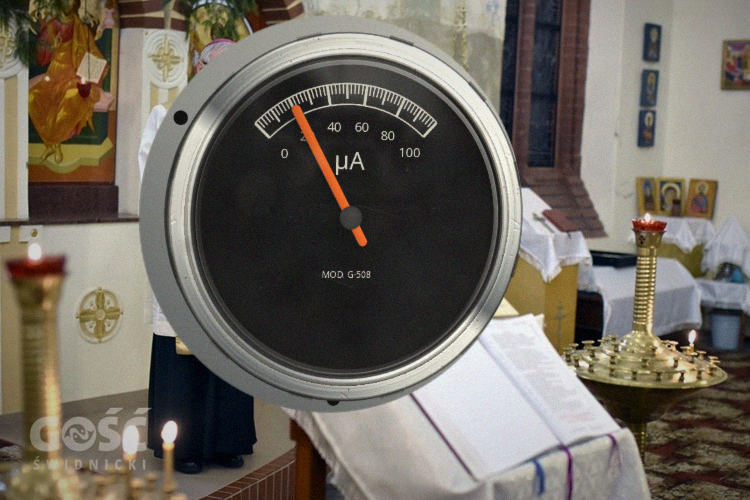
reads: {"value": 20, "unit": "µA"}
